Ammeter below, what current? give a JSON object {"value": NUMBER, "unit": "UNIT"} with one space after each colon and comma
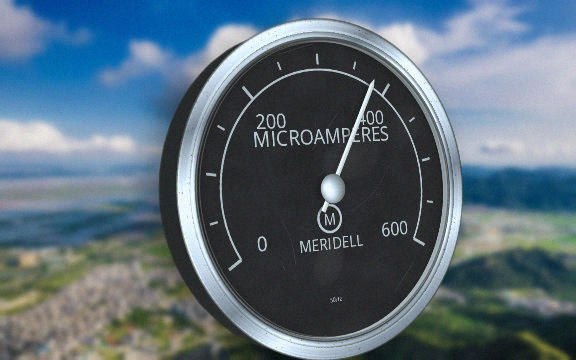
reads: {"value": 375, "unit": "µA"}
